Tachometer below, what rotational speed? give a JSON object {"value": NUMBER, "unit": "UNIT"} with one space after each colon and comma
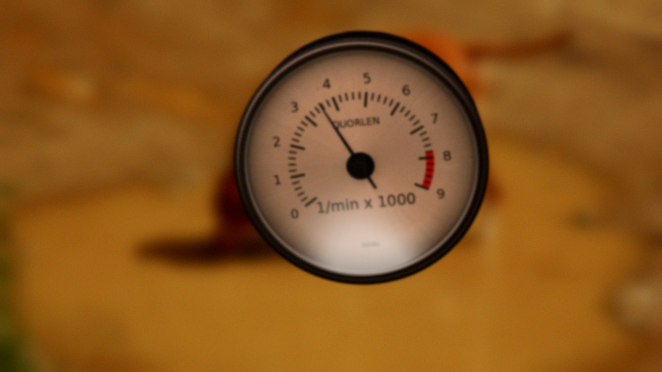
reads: {"value": 3600, "unit": "rpm"}
